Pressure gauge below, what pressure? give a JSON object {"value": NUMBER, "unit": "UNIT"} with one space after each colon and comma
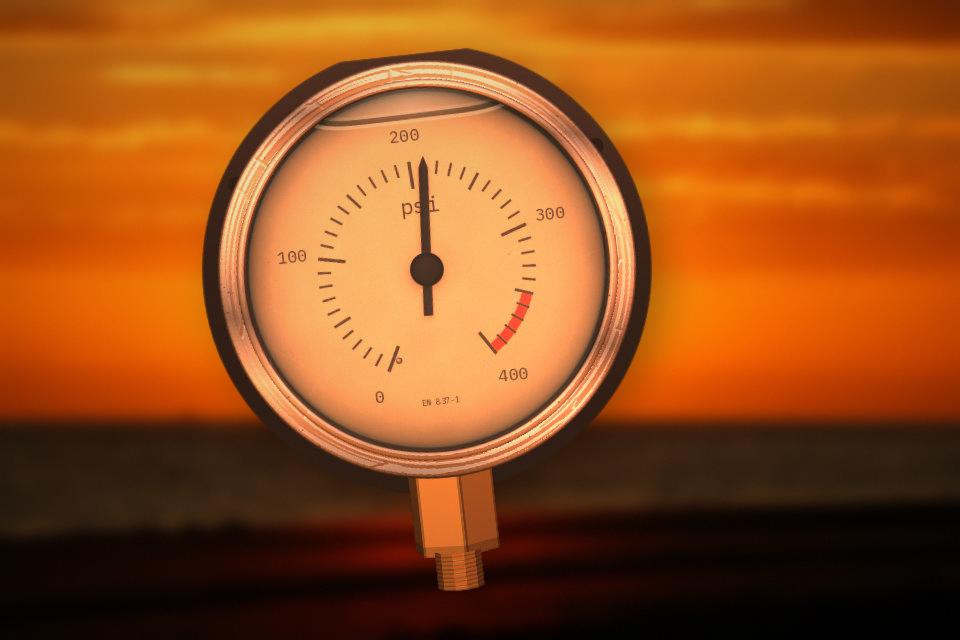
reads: {"value": 210, "unit": "psi"}
